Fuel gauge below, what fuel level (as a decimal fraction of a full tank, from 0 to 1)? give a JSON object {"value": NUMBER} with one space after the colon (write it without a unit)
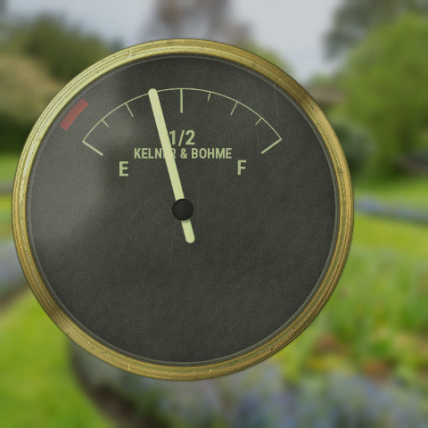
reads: {"value": 0.375}
